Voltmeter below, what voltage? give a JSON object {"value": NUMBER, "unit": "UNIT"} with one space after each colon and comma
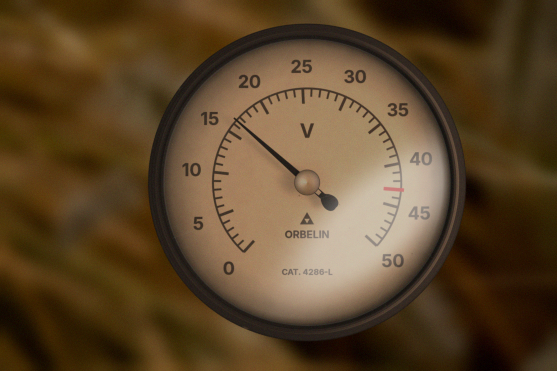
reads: {"value": 16.5, "unit": "V"}
